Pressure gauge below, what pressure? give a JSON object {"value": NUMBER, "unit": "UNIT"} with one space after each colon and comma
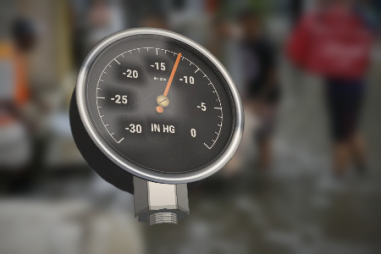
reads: {"value": -12.5, "unit": "inHg"}
